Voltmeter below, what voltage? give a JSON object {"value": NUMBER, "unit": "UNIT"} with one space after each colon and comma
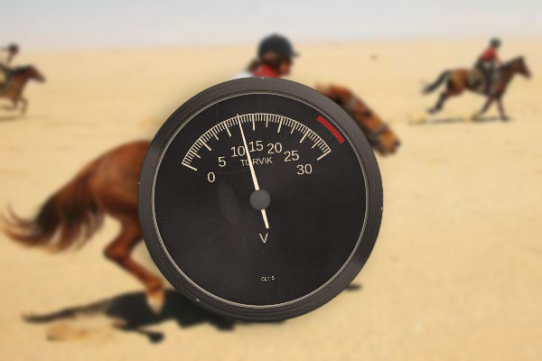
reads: {"value": 12.5, "unit": "V"}
